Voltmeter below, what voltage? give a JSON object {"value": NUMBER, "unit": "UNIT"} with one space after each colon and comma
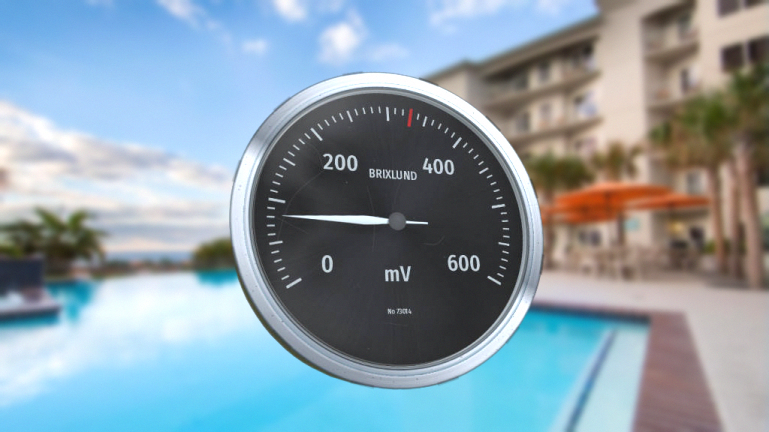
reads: {"value": 80, "unit": "mV"}
